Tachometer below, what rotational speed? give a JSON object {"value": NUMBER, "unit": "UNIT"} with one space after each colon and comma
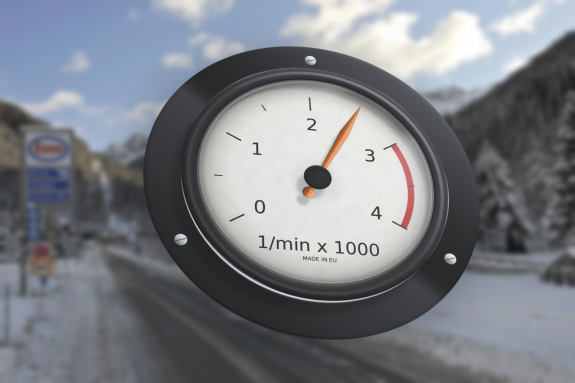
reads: {"value": 2500, "unit": "rpm"}
